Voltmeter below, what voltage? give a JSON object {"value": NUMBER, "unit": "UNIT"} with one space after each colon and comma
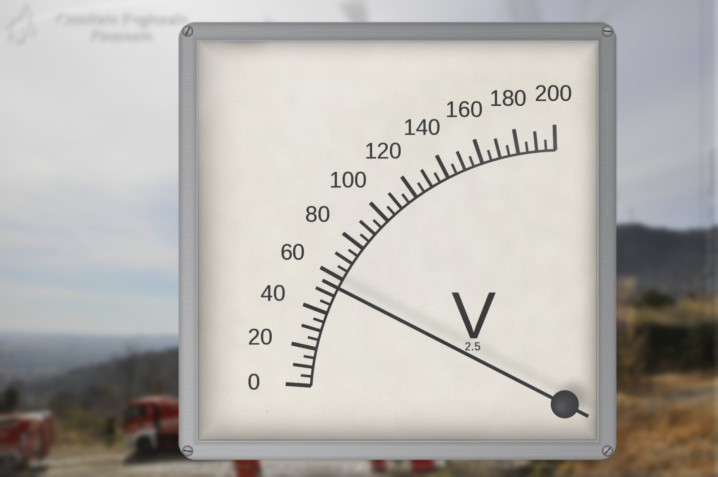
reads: {"value": 55, "unit": "V"}
